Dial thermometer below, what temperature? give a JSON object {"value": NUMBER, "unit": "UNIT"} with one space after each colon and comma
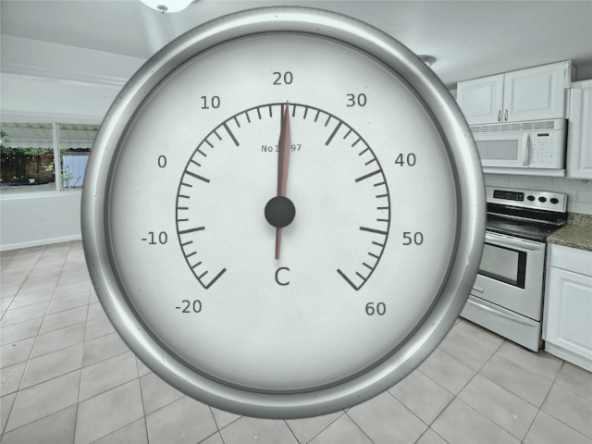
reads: {"value": 21, "unit": "°C"}
